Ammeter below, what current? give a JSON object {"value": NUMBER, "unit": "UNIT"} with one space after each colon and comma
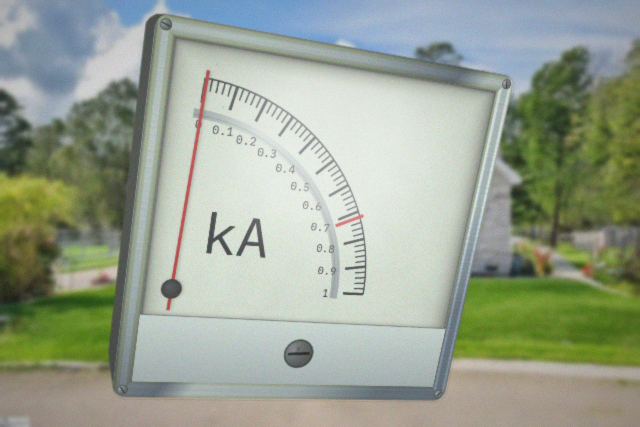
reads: {"value": 0, "unit": "kA"}
